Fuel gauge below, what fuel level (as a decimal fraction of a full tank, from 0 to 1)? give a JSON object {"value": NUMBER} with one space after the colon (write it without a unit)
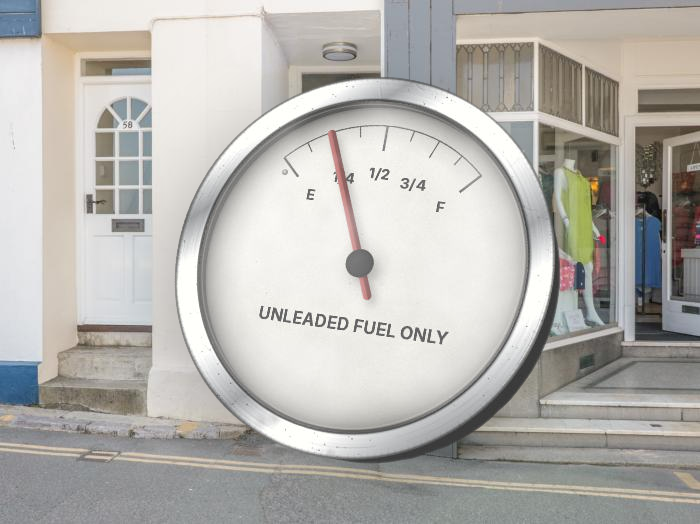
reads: {"value": 0.25}
